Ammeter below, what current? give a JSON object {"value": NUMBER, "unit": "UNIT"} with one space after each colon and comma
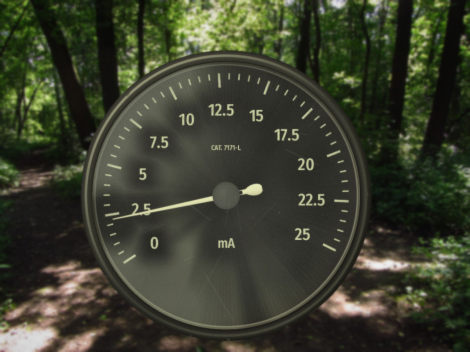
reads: {"value": 2.25, "unit": "mA"}
